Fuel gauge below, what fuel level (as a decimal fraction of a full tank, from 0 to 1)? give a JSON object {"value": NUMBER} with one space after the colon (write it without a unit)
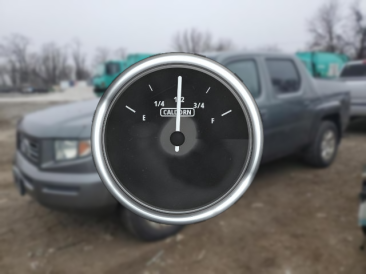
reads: {"value": 0.5}
